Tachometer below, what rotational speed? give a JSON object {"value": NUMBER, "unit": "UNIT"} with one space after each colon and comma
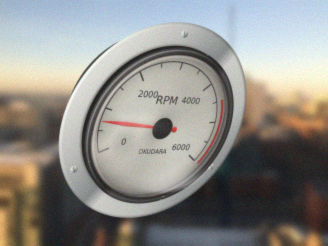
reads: {"value": 750, "unit": "rpm"}
